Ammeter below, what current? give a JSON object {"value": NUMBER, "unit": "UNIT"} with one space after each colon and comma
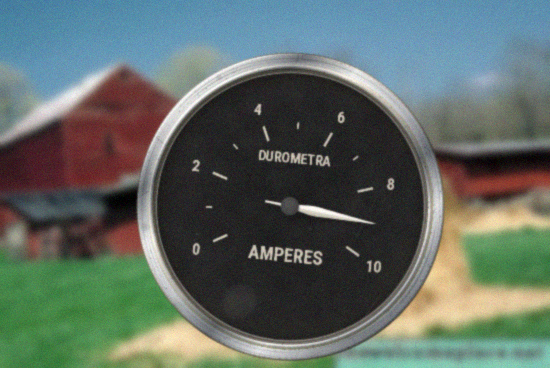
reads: {"value": 9, "unit": "A"}
